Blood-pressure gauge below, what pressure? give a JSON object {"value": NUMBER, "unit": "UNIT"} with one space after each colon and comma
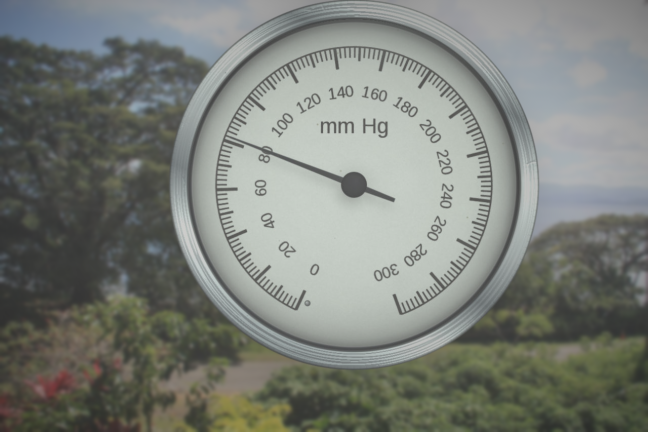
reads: {"value": 82, "unit": "mmHg"}
